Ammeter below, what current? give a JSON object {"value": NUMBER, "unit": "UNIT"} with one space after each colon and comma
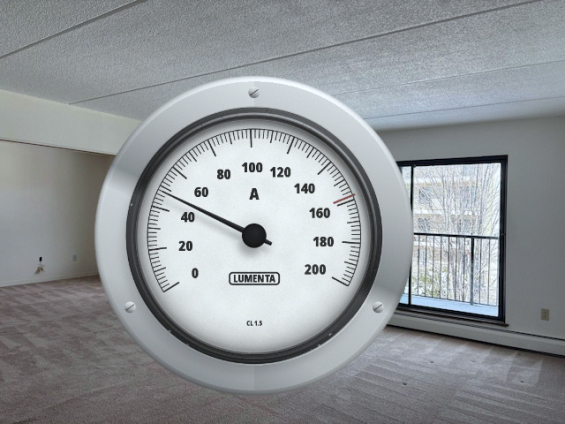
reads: {"value": 48, "unit": "A"}
